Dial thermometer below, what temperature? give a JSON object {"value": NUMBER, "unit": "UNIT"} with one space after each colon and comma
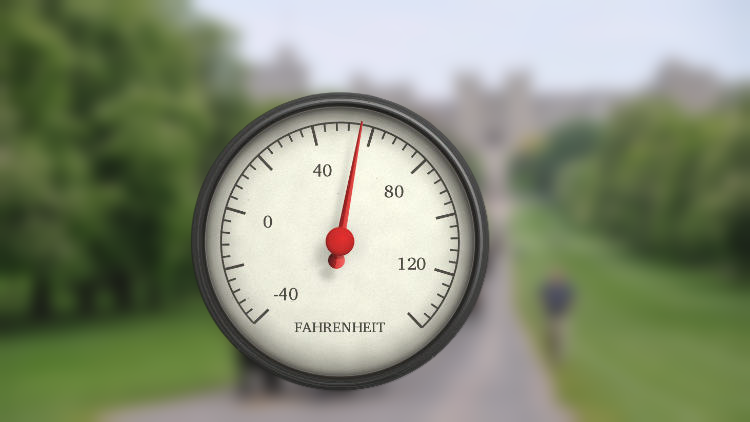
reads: {"value": 56, "unit": "°F"}
